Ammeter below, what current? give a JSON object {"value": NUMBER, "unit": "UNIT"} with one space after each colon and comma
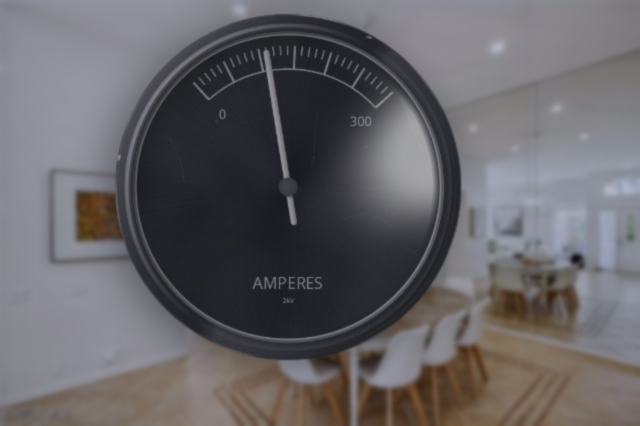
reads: {"value": 110, "unit": "A"}
